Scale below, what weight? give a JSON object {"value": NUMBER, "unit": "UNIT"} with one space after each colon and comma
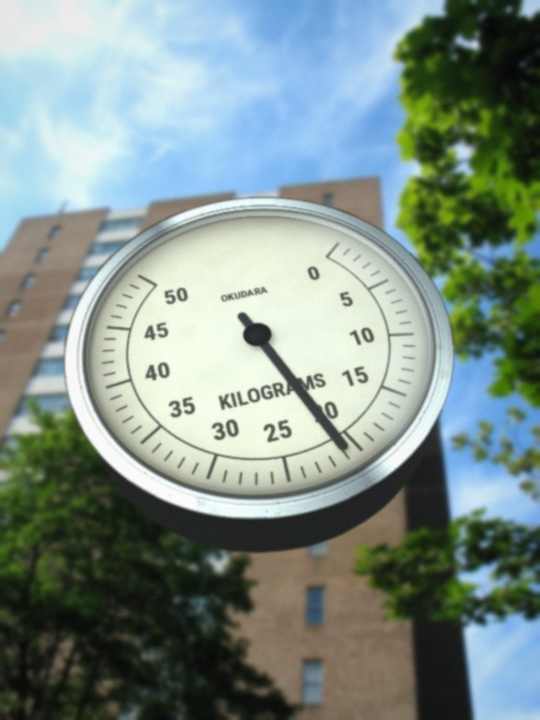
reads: {"value": 21, "unit": "kg"}
